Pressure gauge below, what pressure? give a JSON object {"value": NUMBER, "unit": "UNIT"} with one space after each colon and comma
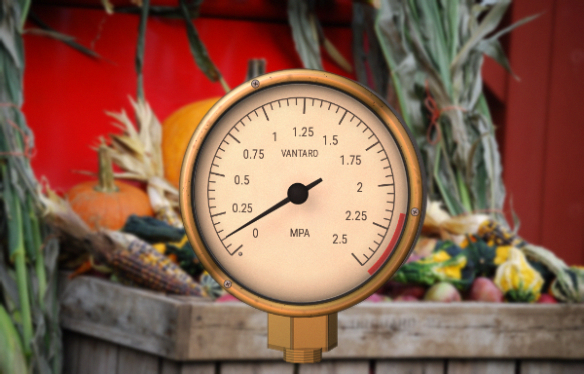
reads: {"value": 0.1, "unit": "MPa"}
